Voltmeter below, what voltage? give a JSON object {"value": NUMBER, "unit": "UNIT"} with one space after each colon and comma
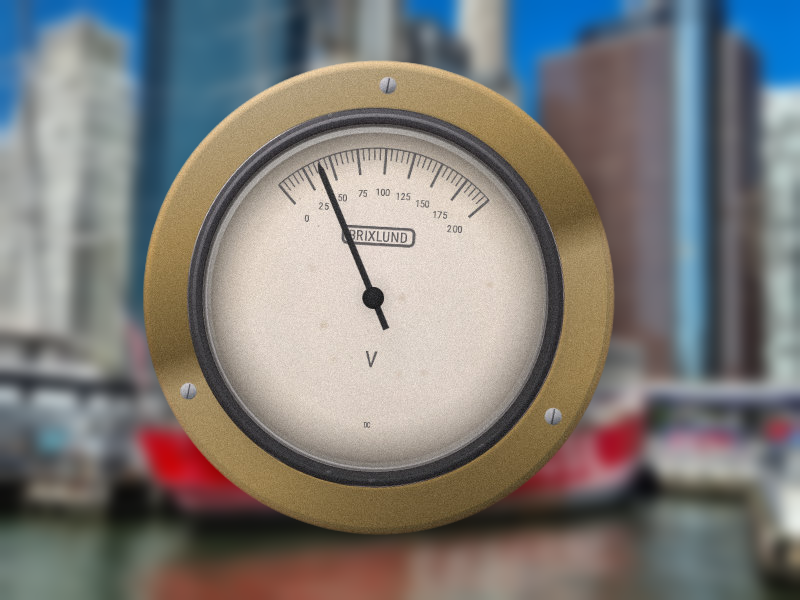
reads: {"value": 40, "unit": "V"}
